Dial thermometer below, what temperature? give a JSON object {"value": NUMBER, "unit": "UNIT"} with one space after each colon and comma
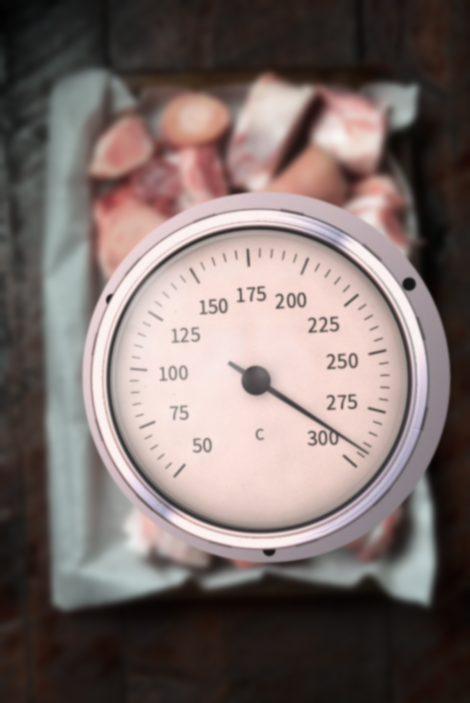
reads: {"value": 292.5, "unit": "°C"}
